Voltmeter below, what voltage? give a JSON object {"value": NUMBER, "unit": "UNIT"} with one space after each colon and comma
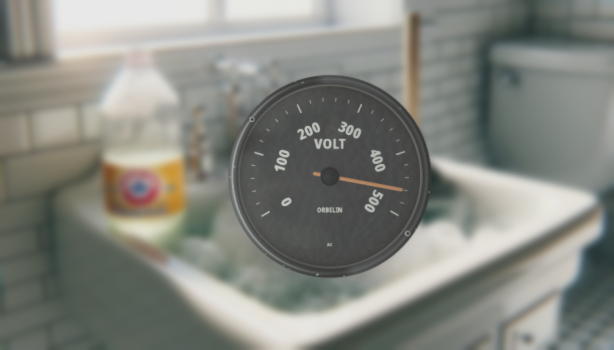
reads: {"value": 460, "unit": "V"}
